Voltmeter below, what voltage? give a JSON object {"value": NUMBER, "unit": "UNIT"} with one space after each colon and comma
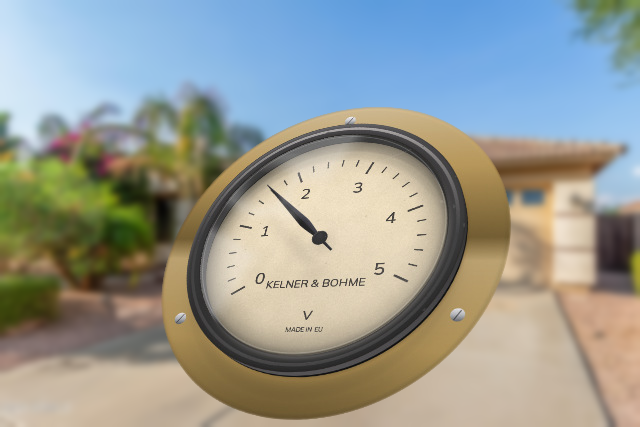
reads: {"value": 1.6, "unit": "V"}
